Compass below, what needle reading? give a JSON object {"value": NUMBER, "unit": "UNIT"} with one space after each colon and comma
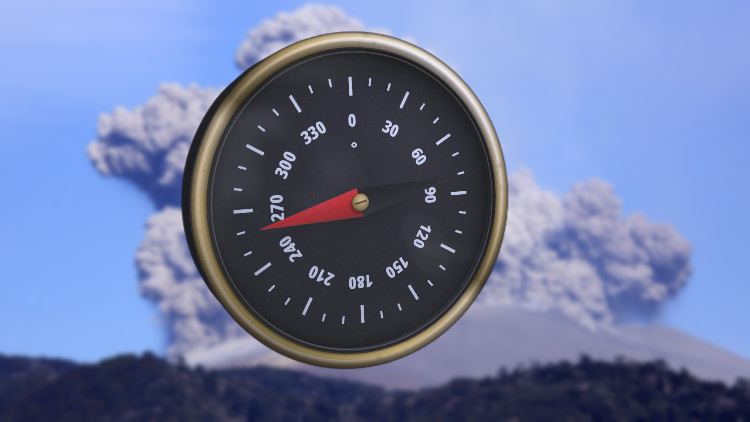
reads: {"value": 260, "unit": "°"}
